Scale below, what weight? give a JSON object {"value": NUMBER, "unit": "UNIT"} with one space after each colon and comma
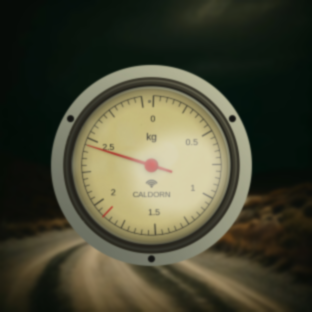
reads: {"value": 2.45, "unit": "kg"}
